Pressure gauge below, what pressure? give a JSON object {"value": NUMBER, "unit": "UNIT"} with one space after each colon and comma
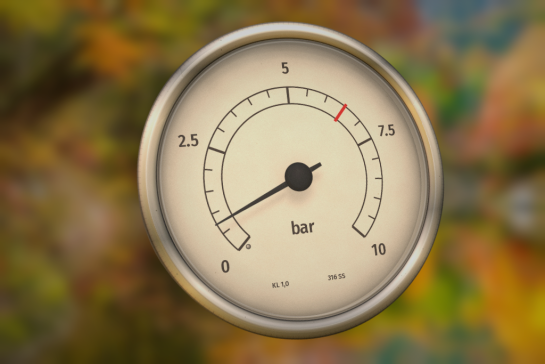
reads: {"value": 0.75, "unit": "bar"}
